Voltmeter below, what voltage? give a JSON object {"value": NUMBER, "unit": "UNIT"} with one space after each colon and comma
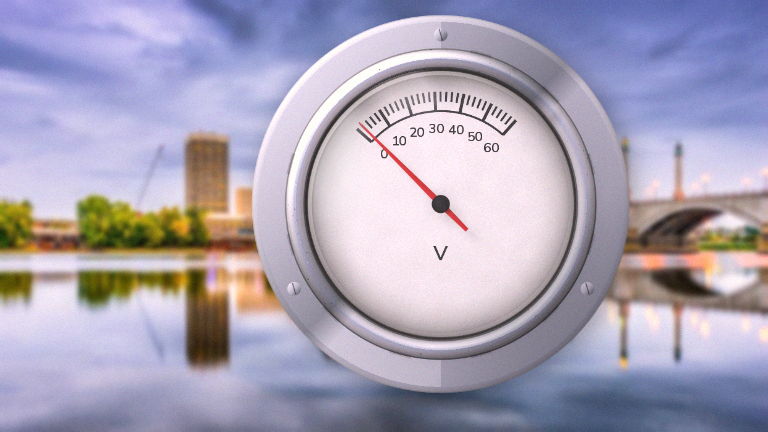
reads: {"value": 2, "unit": "V"}
